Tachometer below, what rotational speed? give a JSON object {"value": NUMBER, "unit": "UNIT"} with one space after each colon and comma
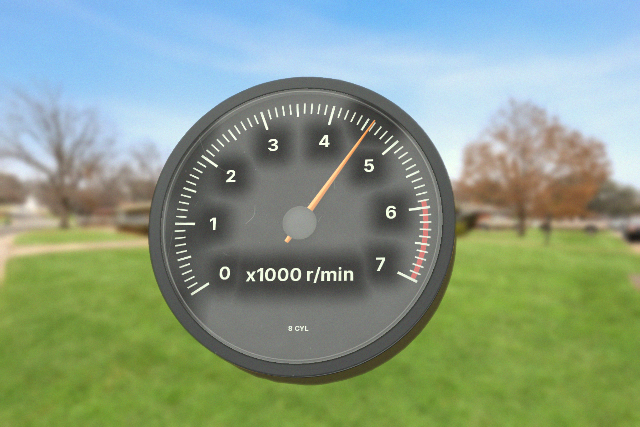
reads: {"value": 4600, "unit": "rpm"}
